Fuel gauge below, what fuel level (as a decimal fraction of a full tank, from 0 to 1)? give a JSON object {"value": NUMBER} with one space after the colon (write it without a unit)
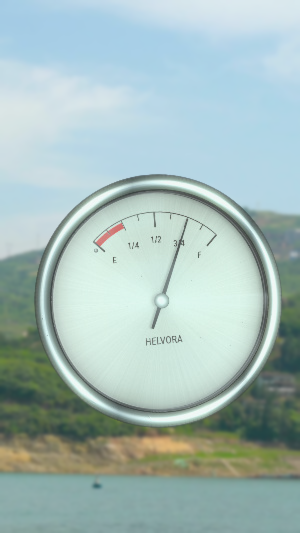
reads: {"value": 0.75}
